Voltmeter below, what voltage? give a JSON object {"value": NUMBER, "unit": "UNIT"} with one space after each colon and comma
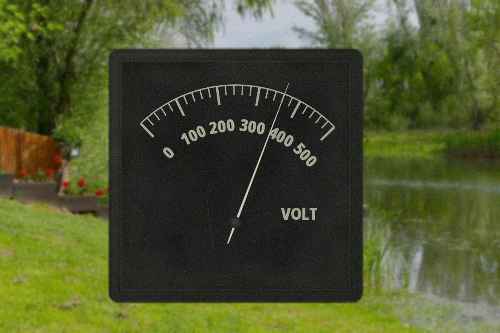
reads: {"value": 360, "unit": "V"}
